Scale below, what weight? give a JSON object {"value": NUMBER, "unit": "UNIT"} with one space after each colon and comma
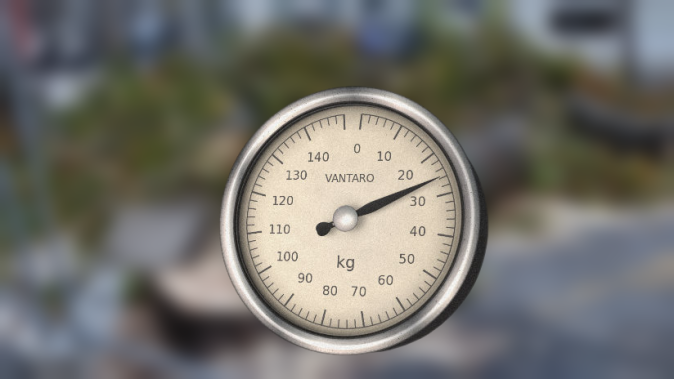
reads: {"value": 26, "unit": "kg"}
